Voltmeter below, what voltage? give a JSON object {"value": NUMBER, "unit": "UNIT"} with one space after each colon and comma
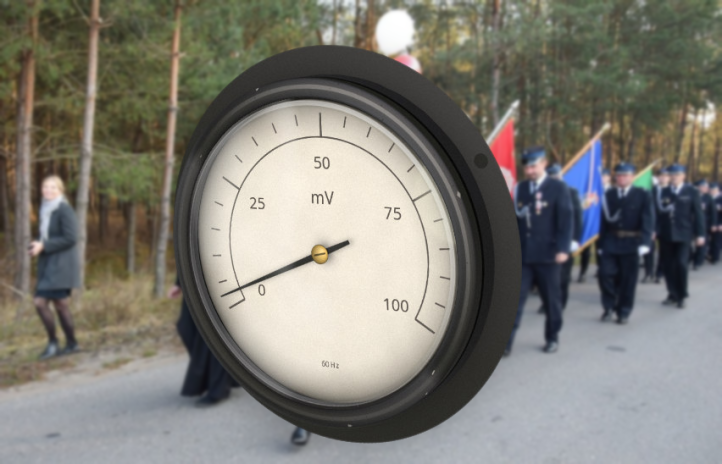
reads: {"value": 2.5, "unit": "mV"}
